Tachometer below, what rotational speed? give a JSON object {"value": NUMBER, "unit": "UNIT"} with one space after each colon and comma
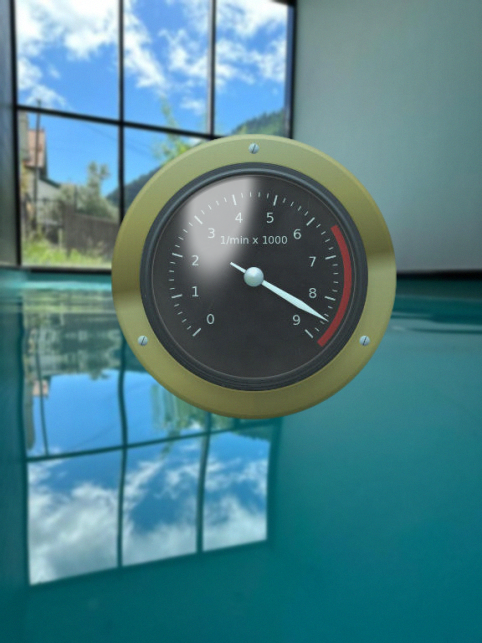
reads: {"value": 8500, "unit": "rpm"}
